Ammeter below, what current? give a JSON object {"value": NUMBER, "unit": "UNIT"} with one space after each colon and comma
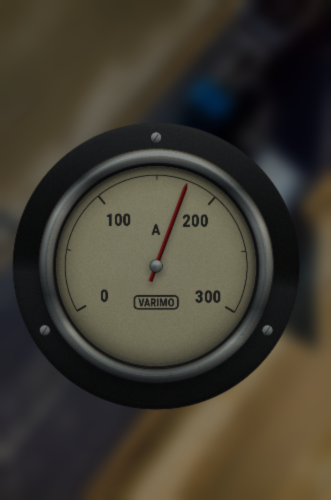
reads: {"value": 175, "unit": "A"}
